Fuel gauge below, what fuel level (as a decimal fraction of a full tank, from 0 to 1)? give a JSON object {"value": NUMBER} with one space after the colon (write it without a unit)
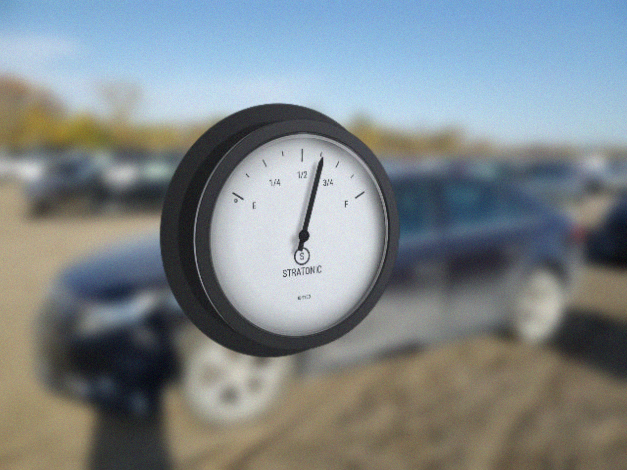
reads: {"value": 0.625}
